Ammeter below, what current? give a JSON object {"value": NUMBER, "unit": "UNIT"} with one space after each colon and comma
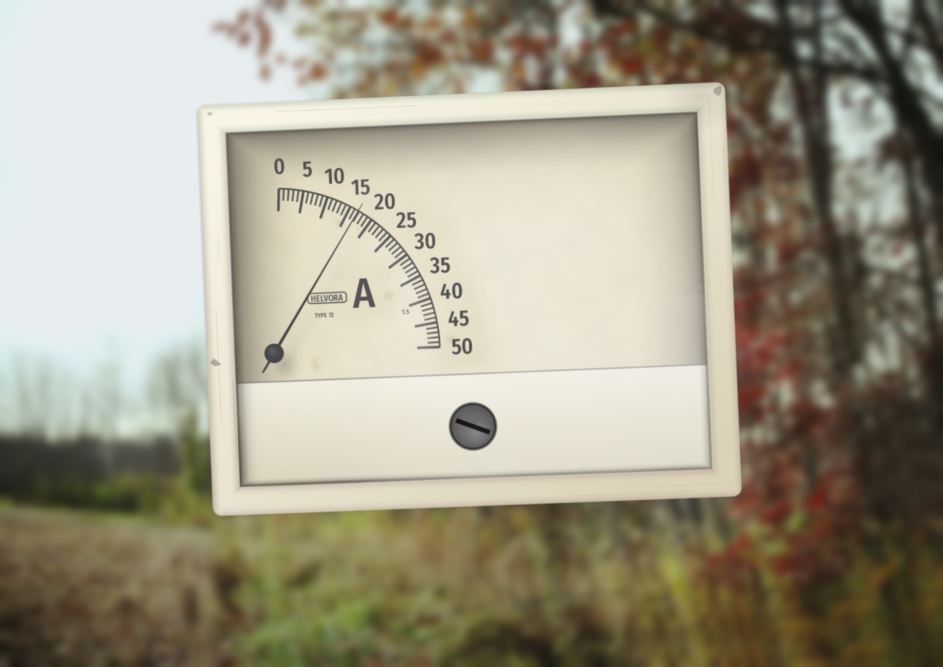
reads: {"value": 17, "unit": "A"}
